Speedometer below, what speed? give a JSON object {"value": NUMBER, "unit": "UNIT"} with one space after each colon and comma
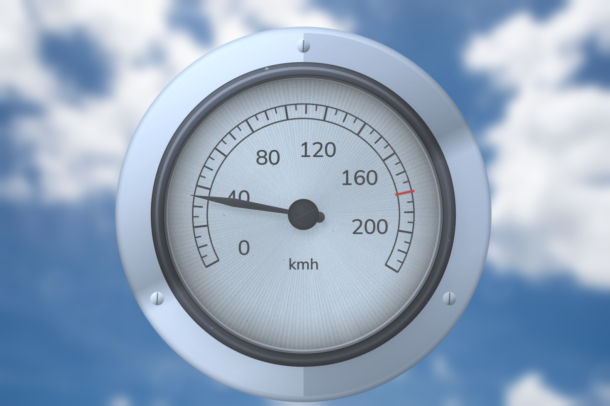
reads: {"value": 35, "unit": "km/h"}
